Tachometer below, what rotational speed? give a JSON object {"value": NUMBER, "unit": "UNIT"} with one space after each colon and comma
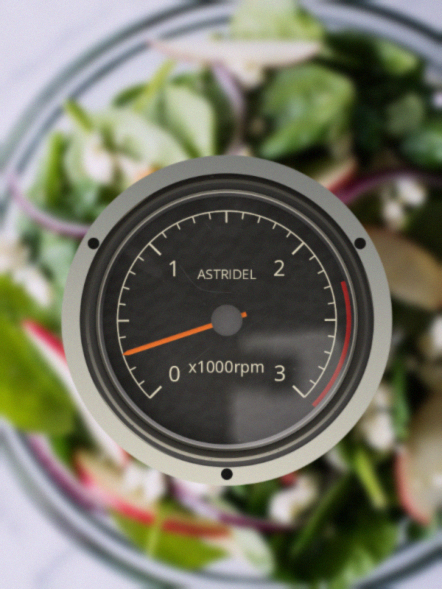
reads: {"value": 300, "unit": "rpm"}
